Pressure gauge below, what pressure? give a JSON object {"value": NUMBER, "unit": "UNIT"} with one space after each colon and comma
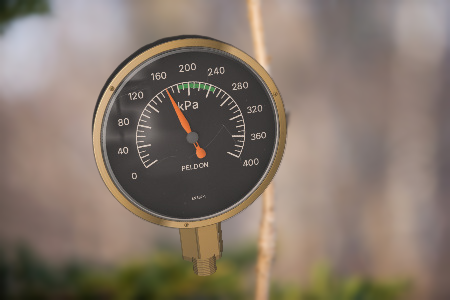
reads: {"value": 160, "unit": "kPa"}
